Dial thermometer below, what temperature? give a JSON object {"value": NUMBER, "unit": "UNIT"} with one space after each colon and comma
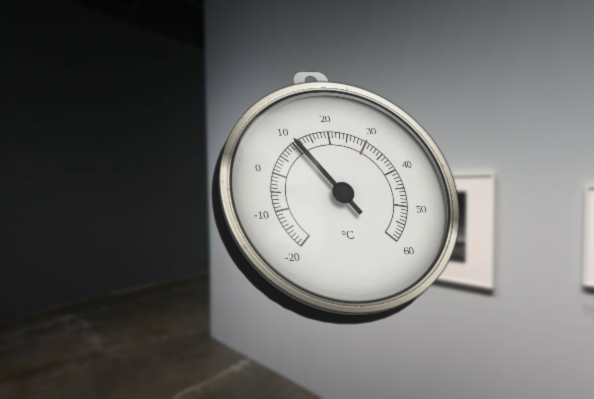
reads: {"value": 10, "unit": "°C"}
